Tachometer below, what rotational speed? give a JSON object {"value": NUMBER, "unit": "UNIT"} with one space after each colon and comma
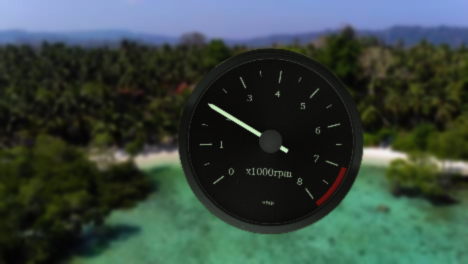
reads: {"value": 2000, "unit": "rpm"}
